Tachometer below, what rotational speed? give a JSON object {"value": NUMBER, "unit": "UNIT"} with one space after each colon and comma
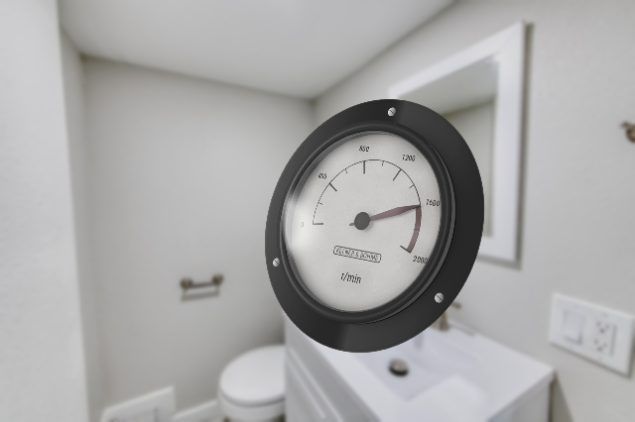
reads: {"value": 1600, "unit": "rpm"}
